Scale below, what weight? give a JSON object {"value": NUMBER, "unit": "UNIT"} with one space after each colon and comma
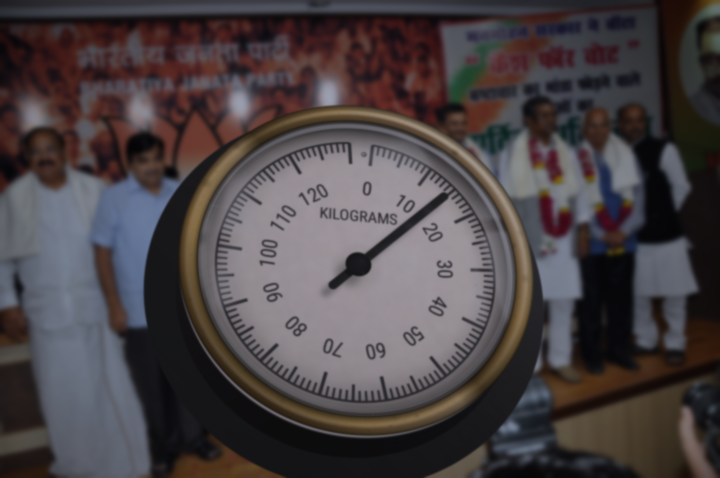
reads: {"value": 15, "unit": "kg"}
